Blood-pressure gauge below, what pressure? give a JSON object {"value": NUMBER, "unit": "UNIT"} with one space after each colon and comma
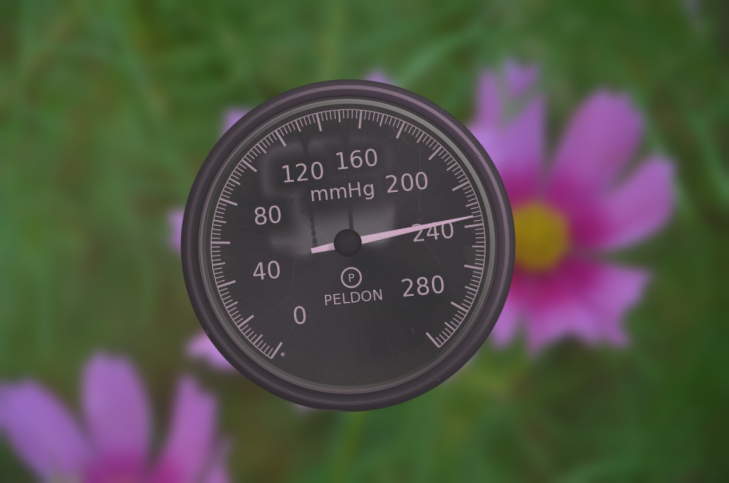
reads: {"value": 236, "unit": "mmHg"}
